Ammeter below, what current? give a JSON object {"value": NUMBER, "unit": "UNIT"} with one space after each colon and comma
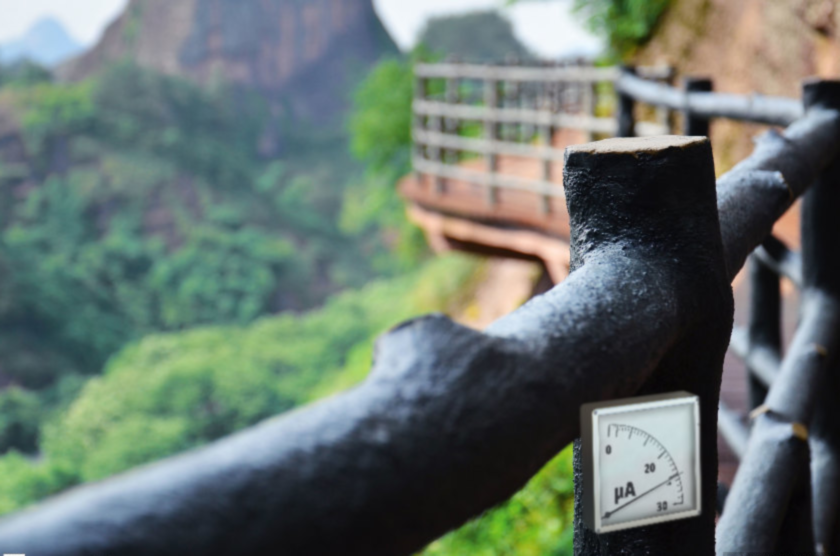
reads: {"value": 25, "unit": "µA"}
